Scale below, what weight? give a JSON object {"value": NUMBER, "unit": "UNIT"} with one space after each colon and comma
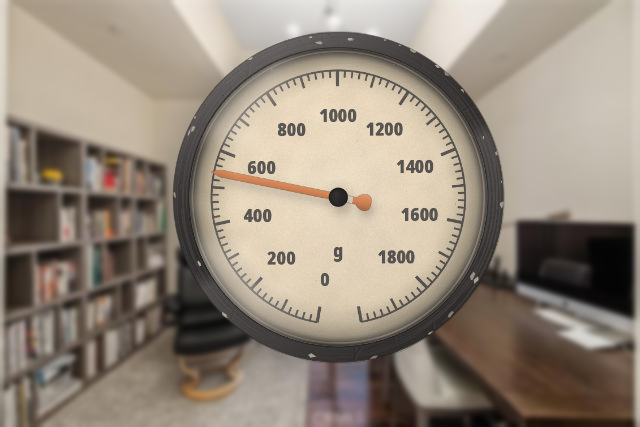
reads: {"value": 540, "unit": "g"}
